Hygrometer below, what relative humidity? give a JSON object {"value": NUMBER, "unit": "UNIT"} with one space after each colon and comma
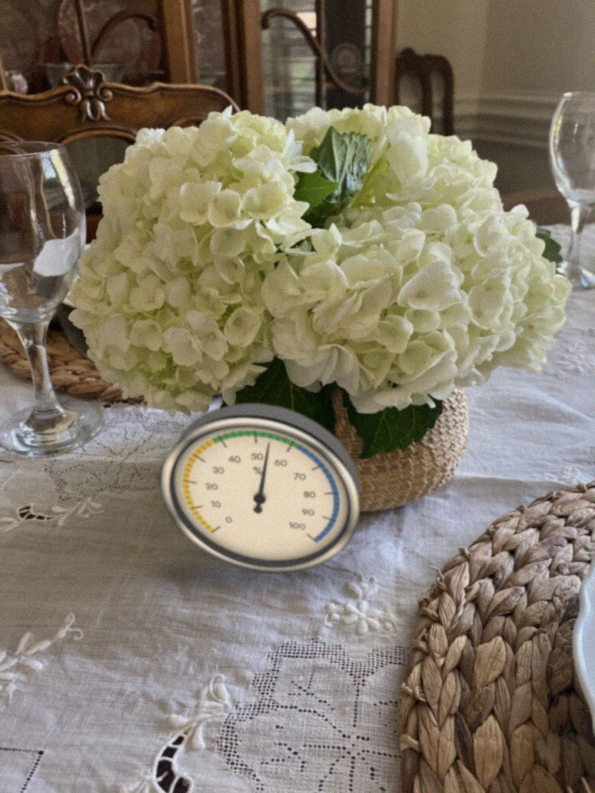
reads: {"value": 54, "unit": "%"}
